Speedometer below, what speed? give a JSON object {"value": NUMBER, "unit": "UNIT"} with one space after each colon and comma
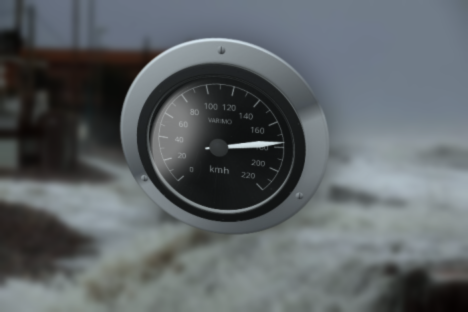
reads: {"value": 175, "unit": "km/h"}
